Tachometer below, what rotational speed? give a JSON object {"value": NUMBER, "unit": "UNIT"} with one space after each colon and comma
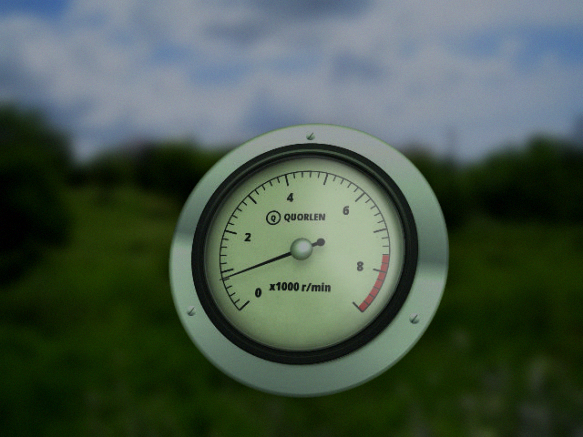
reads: {"value": 800, "unit": "rpm"}
